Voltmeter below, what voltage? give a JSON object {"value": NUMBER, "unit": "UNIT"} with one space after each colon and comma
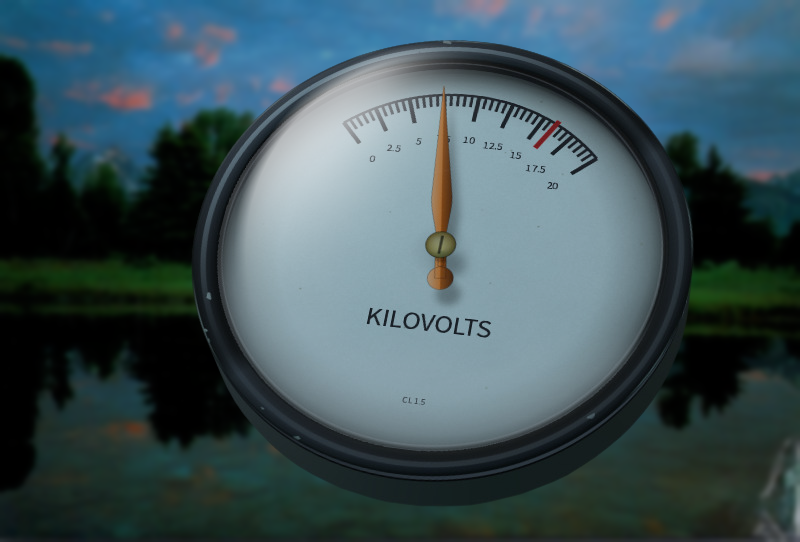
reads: {"value": 7.5, "unit": "kV"}
